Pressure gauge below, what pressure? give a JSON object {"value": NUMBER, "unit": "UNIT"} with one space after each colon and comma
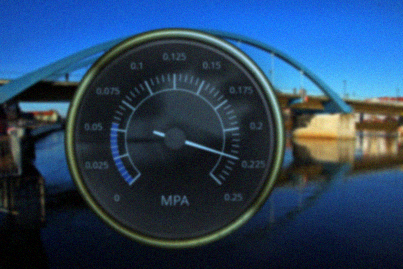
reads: {"value": 0.225, "unit": "MPa"}
